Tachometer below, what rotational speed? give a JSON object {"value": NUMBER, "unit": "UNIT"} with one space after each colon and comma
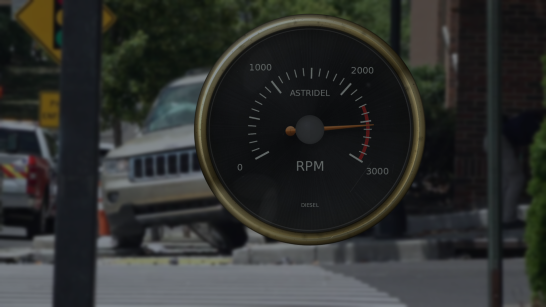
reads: {"value": 2550, "unit": "rpm"}
